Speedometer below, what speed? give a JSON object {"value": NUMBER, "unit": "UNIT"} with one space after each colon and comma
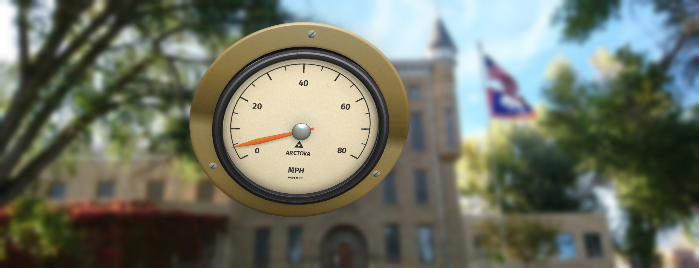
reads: {"value": 5, "unit": "mph"}
